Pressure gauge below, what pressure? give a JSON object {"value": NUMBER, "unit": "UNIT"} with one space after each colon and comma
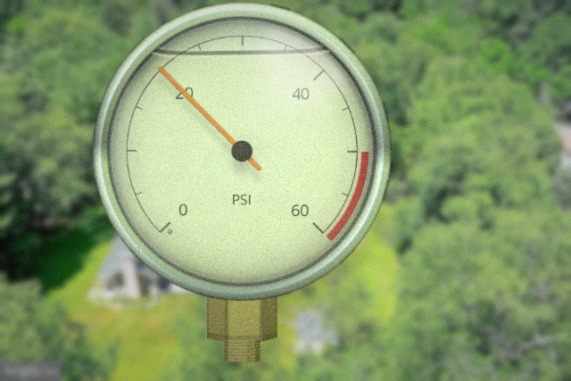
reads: {"value": 20, "unit": "psi"}
